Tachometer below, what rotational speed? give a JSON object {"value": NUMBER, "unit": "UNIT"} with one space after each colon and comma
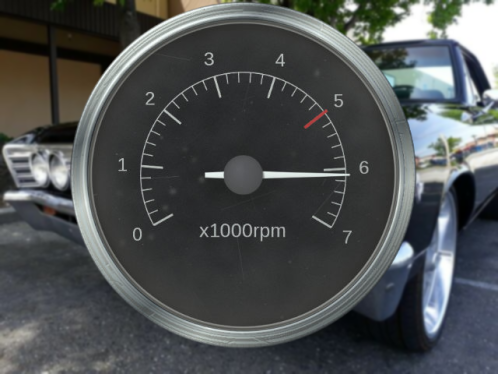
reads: {"value": 6100, "unit": "rpm"}
